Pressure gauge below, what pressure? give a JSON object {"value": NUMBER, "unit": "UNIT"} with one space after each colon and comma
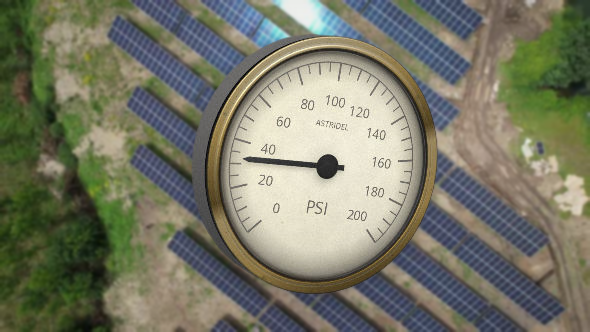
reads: {"value": 32.5, "unit": "psi"}
